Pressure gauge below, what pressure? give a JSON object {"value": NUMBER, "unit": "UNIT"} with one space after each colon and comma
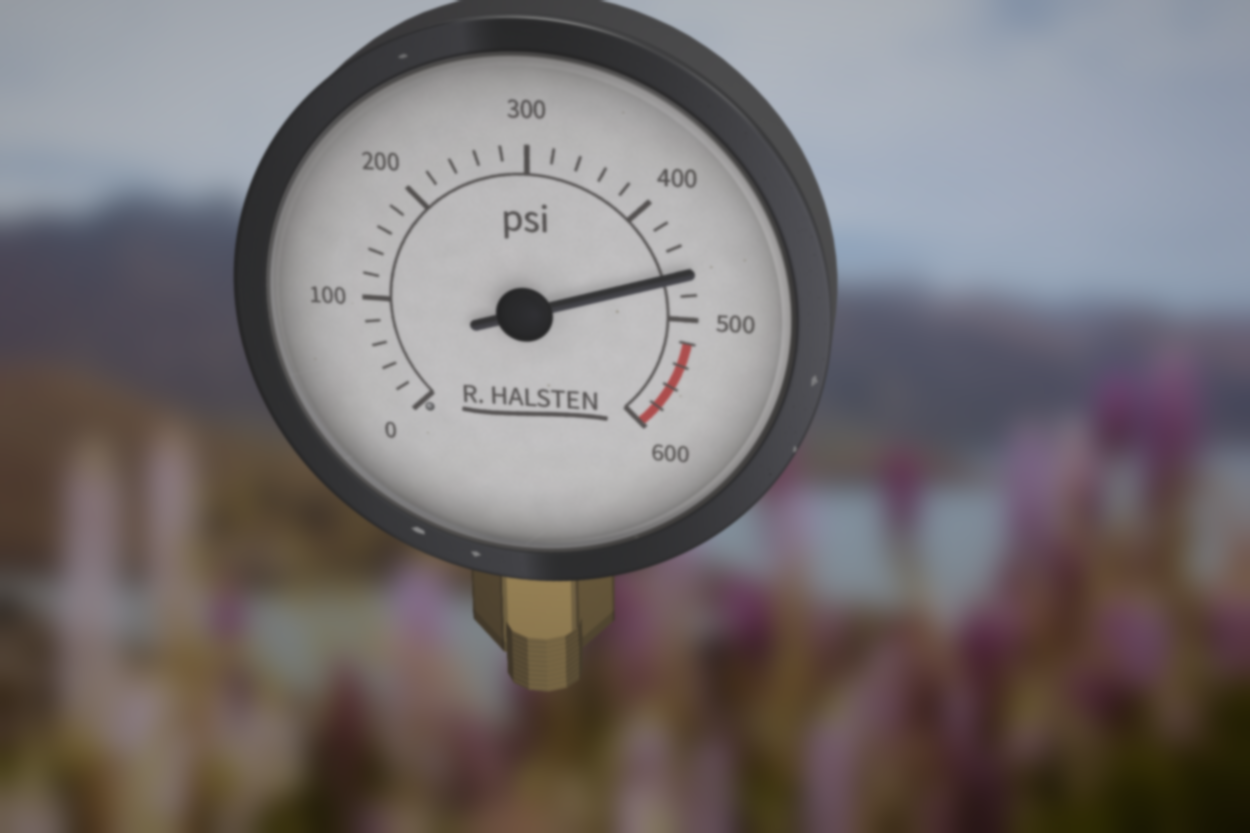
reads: {"value": 460, "unit": "psi"}
